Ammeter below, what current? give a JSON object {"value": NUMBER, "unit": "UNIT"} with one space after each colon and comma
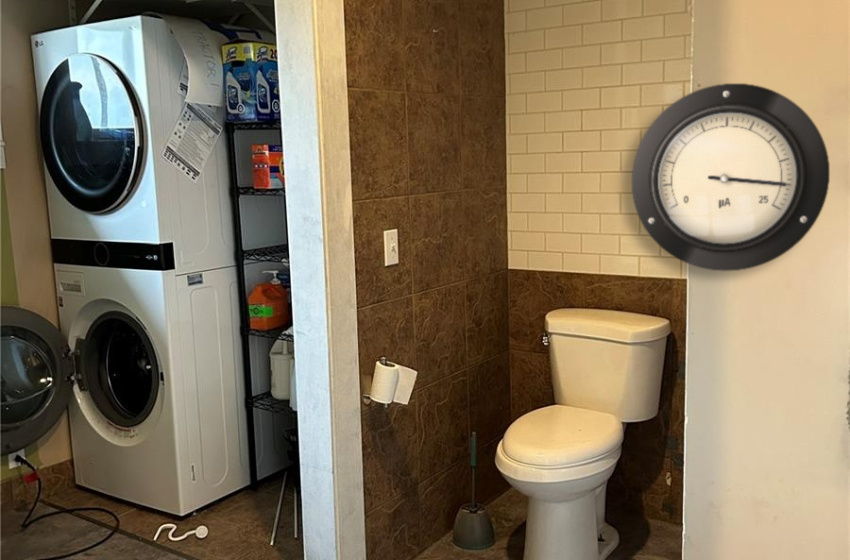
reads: {"value": 22.5, "unit": "µA"}
